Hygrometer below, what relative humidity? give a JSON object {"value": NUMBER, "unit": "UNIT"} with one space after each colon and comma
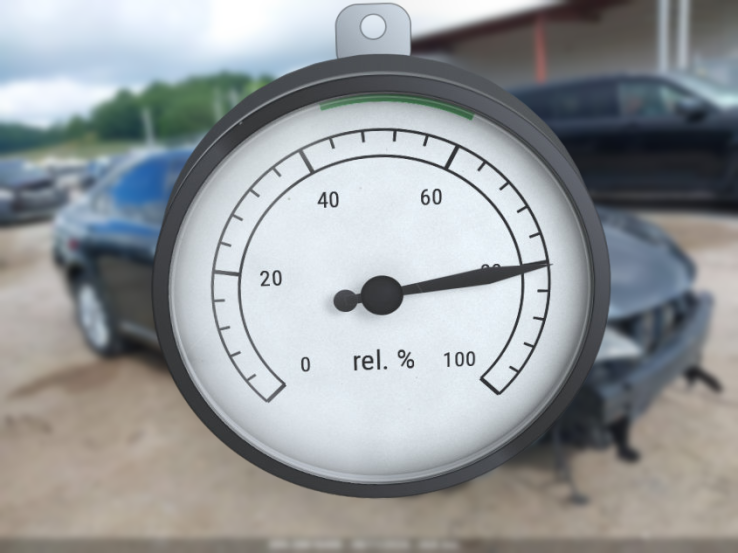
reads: {"value": 80, "unit": "%"}
